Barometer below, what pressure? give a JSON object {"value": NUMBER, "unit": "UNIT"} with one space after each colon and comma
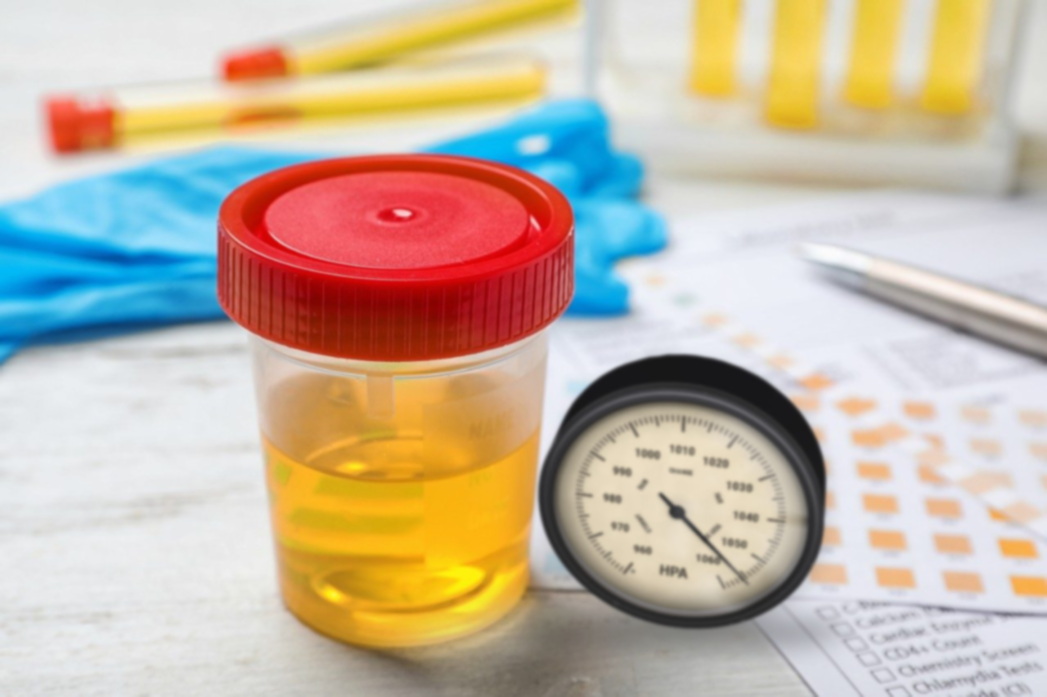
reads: {"value": 1055, "unit": "hPa"}
